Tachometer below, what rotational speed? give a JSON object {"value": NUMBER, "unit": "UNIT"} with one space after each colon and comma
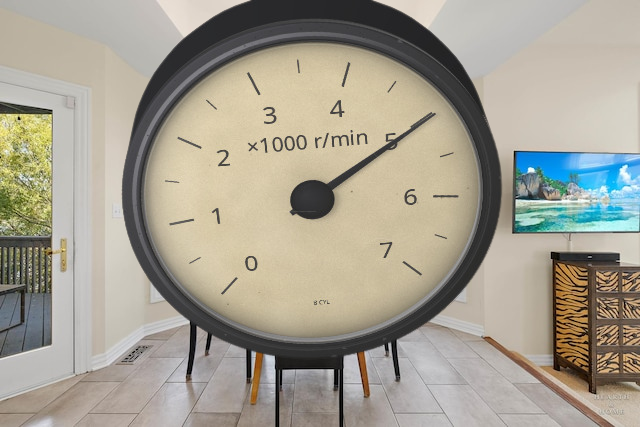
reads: {"value": 5000, "unit": "rpm"}
